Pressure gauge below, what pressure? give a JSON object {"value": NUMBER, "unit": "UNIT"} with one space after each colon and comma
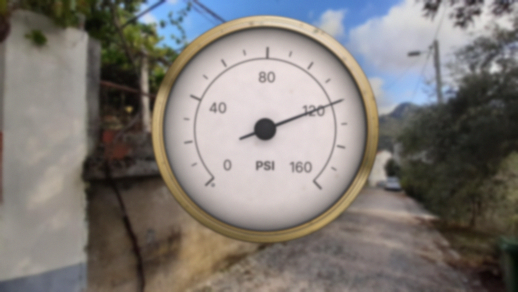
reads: {"value": 120, "unit": "psi"}
